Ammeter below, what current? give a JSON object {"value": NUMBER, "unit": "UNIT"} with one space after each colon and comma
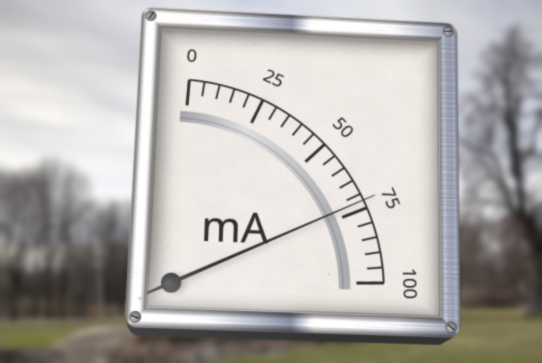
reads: {"value": 72.5, "unit": "mA"}
